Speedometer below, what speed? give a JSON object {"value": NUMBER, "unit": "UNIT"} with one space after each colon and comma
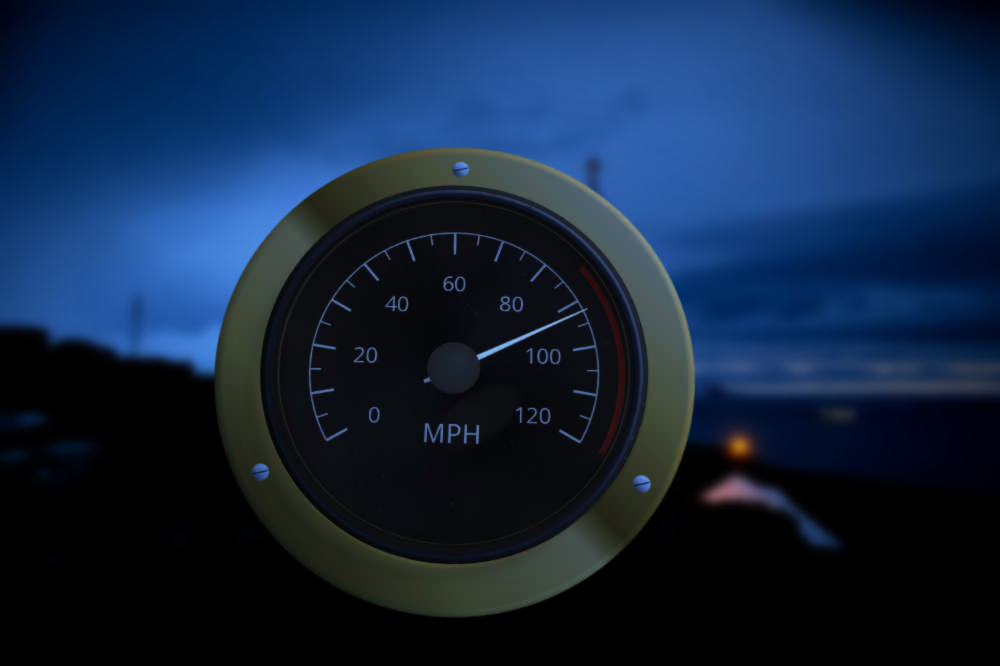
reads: {"value": 92.5, "unit": "mph"}
